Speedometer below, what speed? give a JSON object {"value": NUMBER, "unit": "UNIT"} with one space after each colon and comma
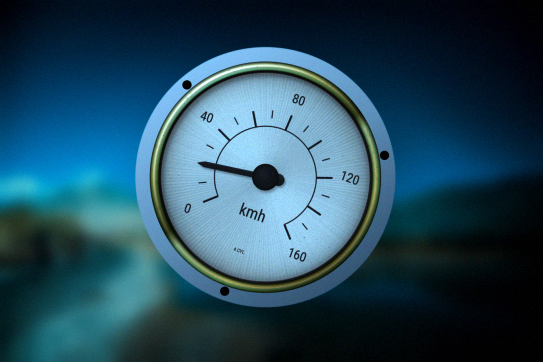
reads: {"value": 20, "unit": "km/h"}
